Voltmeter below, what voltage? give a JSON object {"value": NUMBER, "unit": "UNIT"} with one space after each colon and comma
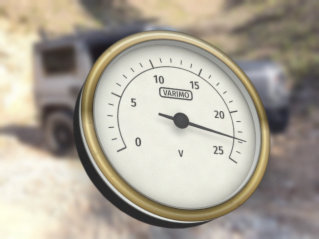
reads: {"value": 23, "unit": "V"}
